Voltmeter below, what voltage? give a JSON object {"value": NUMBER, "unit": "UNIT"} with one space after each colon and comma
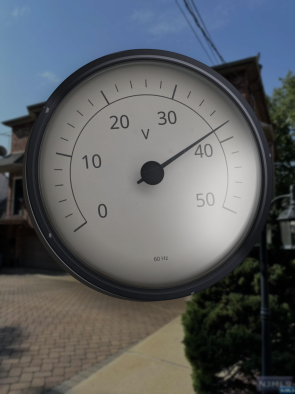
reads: {"value": 38, "unit": "V"}
